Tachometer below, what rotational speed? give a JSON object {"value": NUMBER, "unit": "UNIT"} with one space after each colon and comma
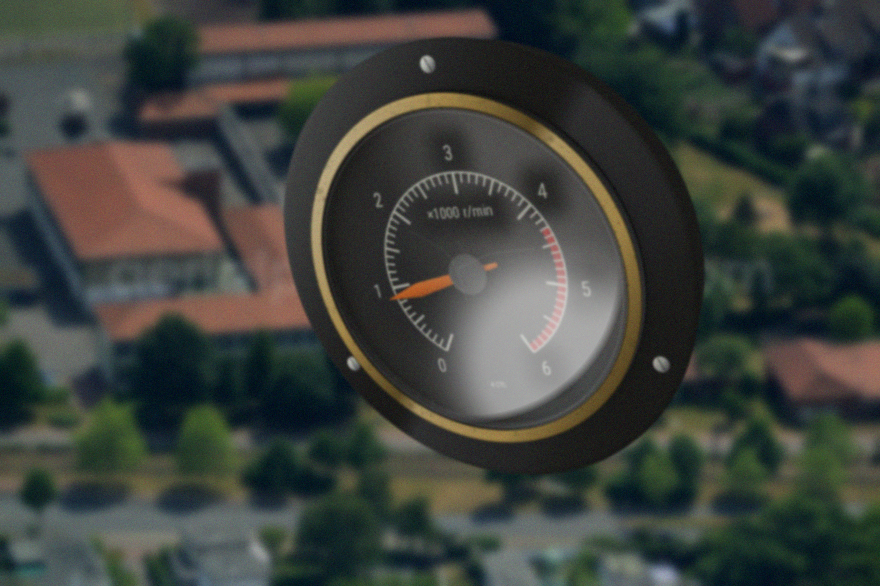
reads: {"value": 900, "unit": "rpm"}
